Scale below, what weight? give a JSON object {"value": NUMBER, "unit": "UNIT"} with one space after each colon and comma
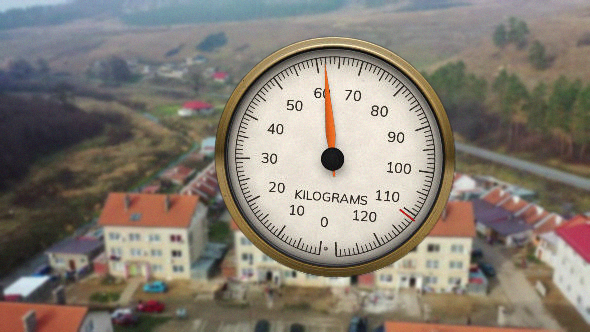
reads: {"value": 62, "unit": "kg"}
